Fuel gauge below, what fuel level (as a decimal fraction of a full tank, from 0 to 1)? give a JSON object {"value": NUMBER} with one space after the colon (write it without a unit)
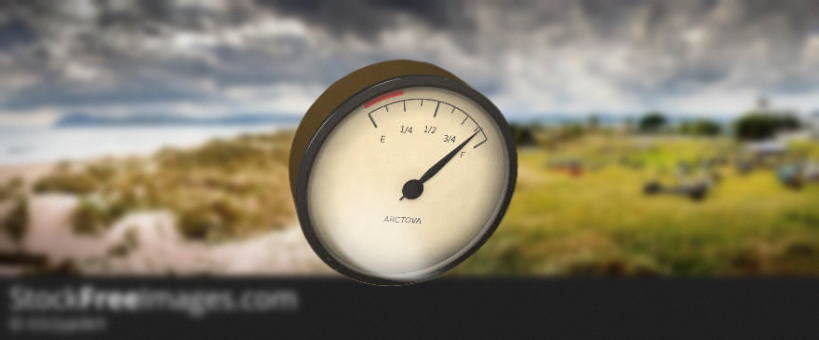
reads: {"value": 0.875}
